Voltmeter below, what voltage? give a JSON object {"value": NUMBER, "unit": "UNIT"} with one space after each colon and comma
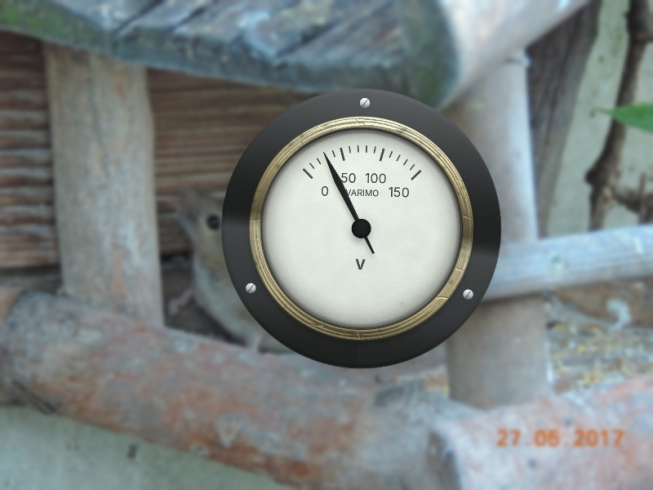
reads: {"value": 30, "unit": "V"}
